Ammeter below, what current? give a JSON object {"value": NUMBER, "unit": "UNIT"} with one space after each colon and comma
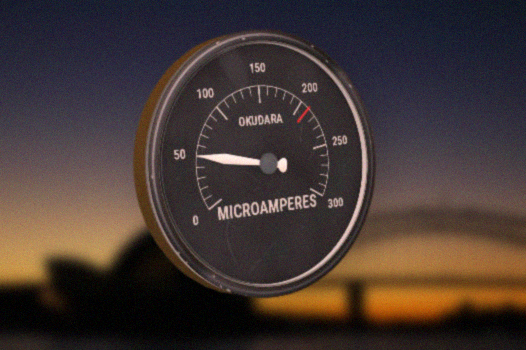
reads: {"value": 50, "unit": "µA"}
